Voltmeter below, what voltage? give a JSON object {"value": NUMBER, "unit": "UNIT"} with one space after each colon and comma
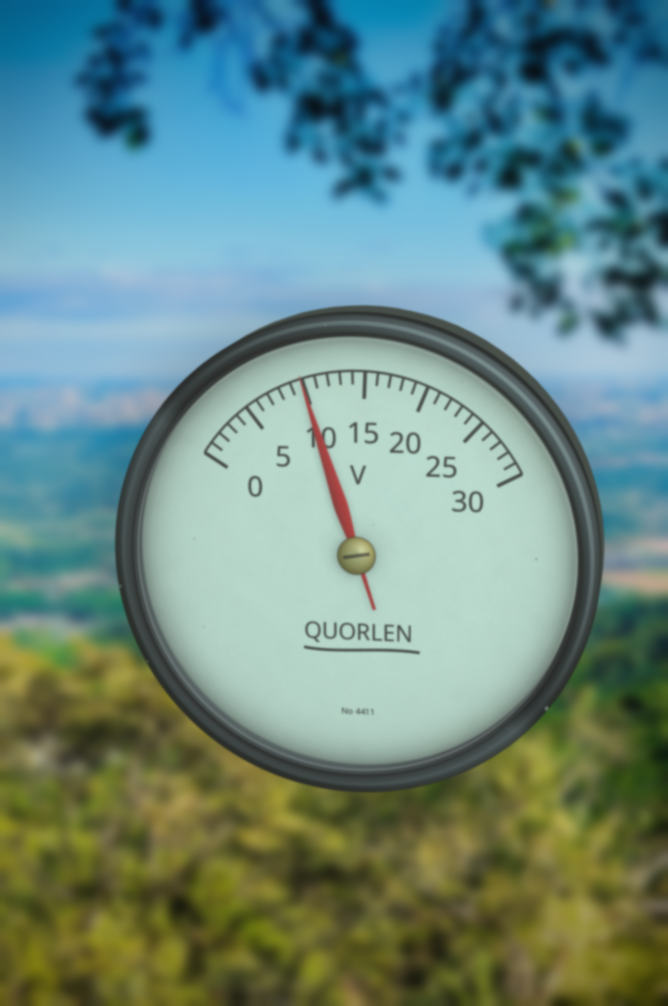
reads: {"value": 10, "unit": "V"}
